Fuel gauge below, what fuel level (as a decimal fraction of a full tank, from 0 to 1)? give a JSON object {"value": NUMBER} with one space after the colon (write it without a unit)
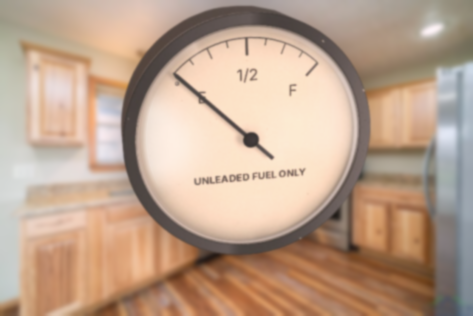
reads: {"value": 0}
